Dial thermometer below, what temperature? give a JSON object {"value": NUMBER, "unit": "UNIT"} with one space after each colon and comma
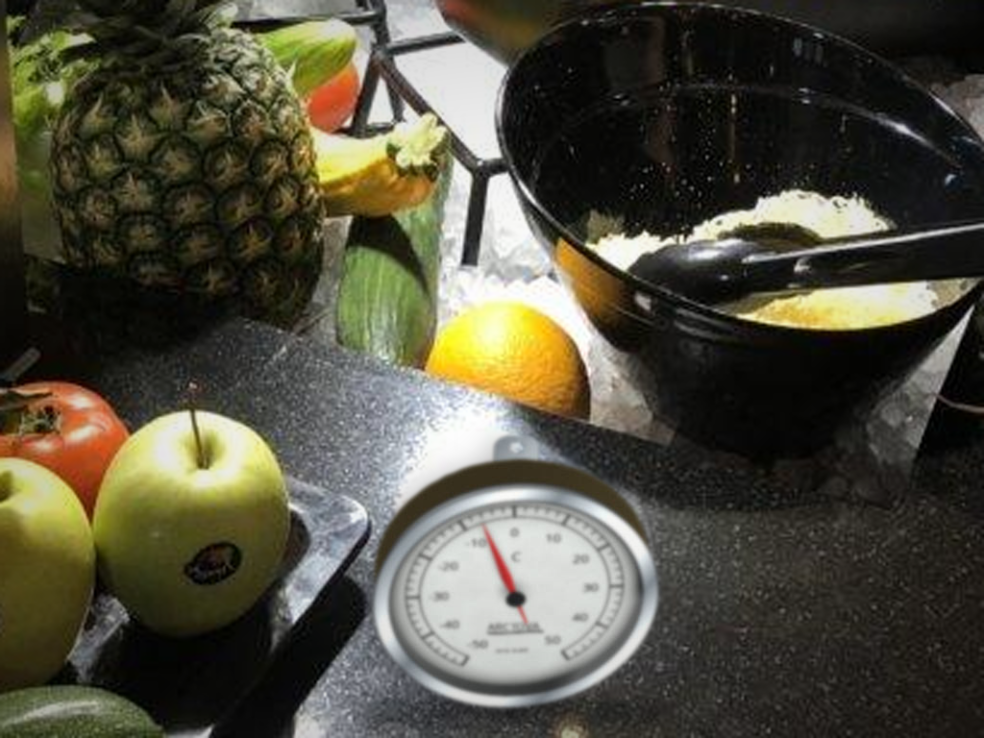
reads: {"value": -6, "unit": "°C"}
